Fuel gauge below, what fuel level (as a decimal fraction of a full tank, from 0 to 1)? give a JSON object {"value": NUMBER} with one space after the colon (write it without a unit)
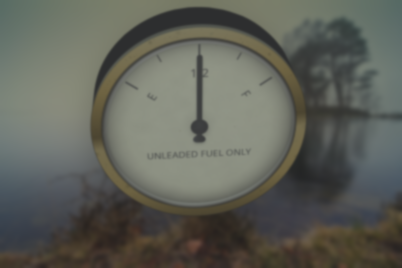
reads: {"value": 0.5}
